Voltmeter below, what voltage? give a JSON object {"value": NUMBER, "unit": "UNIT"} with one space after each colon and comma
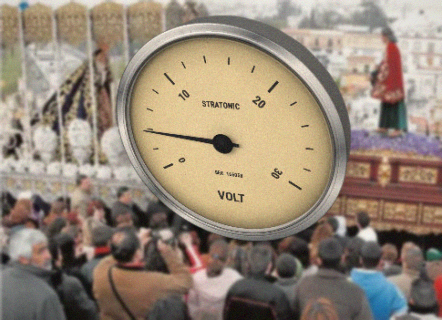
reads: {"value": 4, "unit": "V"}
